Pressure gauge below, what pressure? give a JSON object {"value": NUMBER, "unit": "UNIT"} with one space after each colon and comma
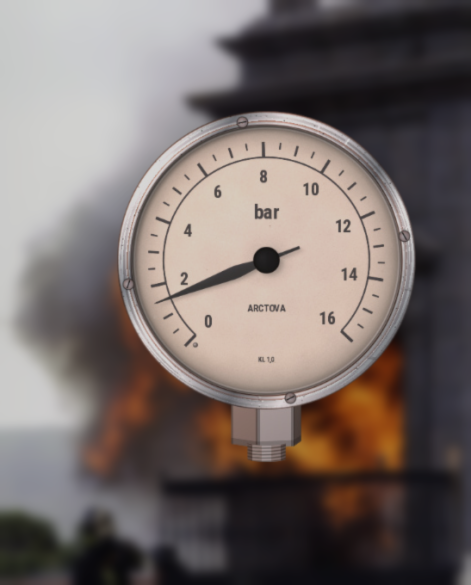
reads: {"value": 1.5, "unit": "bar"}
